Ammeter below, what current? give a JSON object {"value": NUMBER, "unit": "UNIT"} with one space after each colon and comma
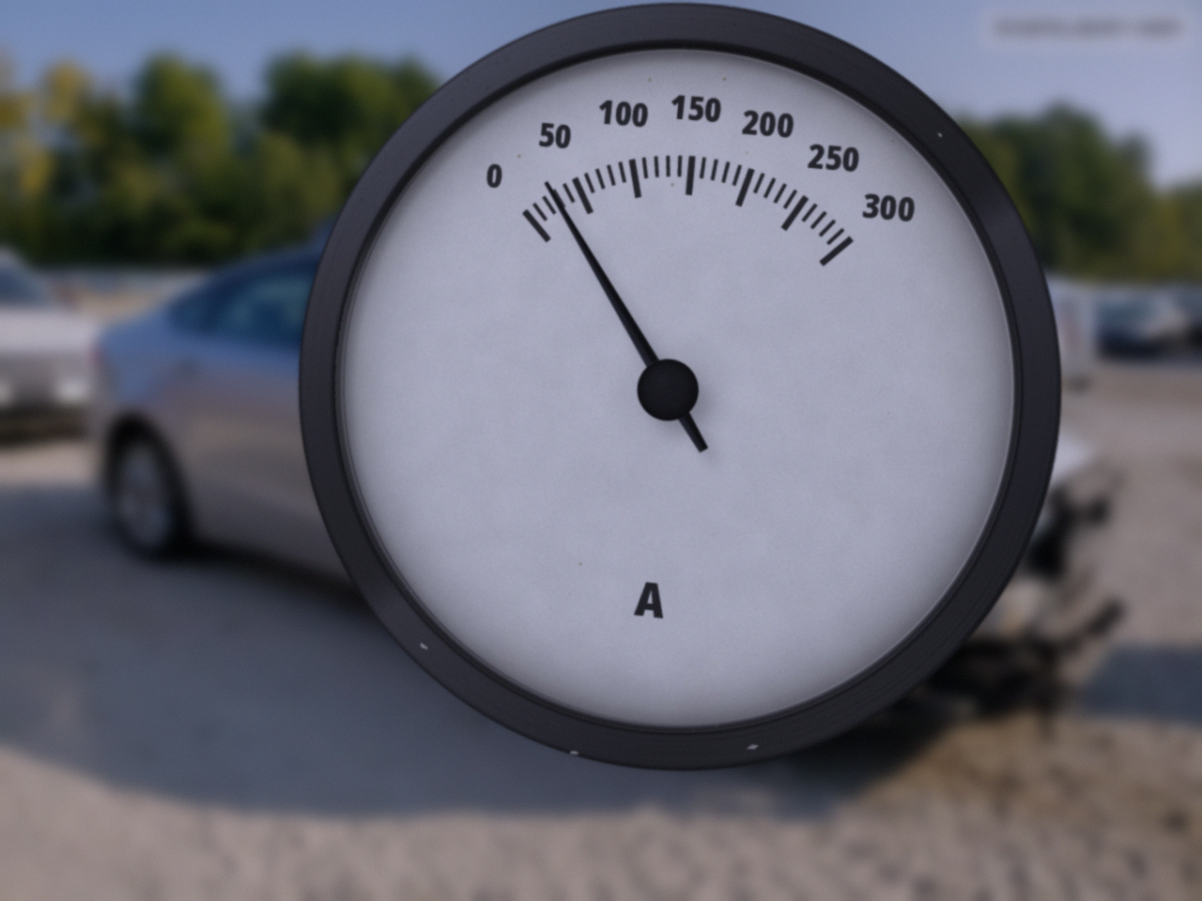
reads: {"value": 30, "unit": "A"}
